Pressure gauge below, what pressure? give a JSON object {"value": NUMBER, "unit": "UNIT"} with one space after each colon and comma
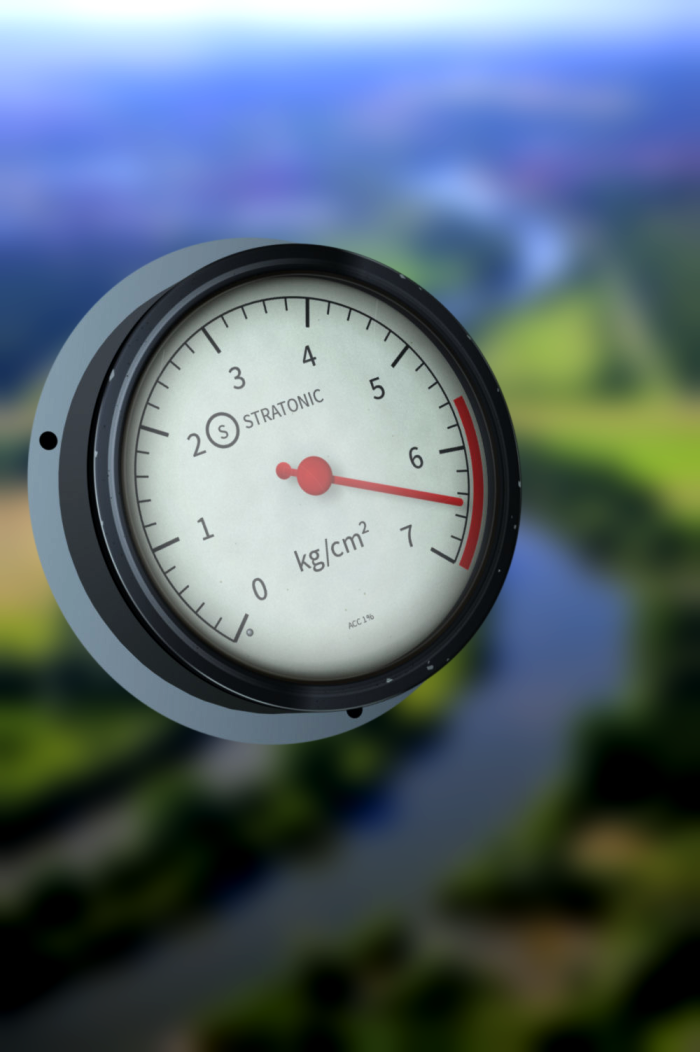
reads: {"value": 6.5, "unit": "kg/cm²"}
